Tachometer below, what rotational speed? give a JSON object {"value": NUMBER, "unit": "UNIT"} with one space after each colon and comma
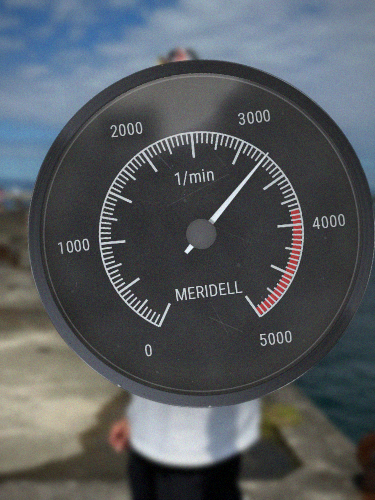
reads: {"value": 3250, "unit": "rpm"}
